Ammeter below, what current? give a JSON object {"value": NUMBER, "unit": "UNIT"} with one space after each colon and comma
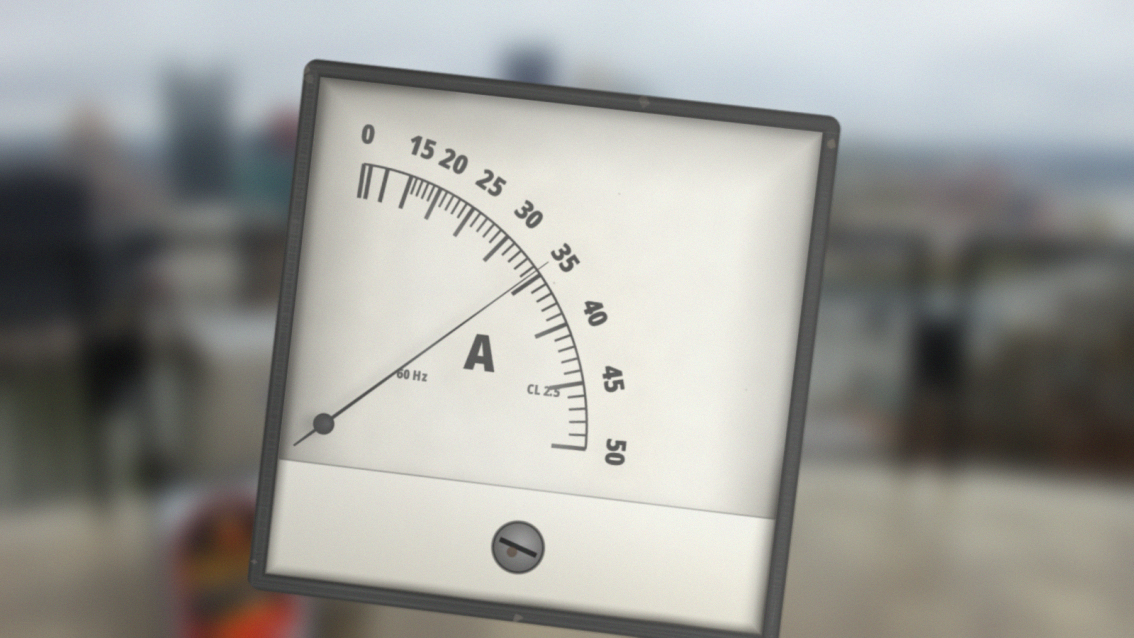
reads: {"value": 34.5, "unit": "A"}
